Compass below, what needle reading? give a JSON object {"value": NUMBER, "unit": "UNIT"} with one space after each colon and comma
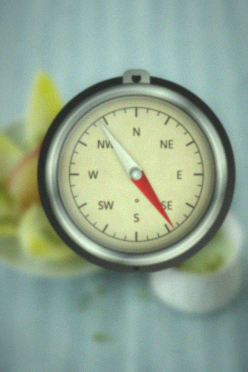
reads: {"value": 145, "unit": "°"}
